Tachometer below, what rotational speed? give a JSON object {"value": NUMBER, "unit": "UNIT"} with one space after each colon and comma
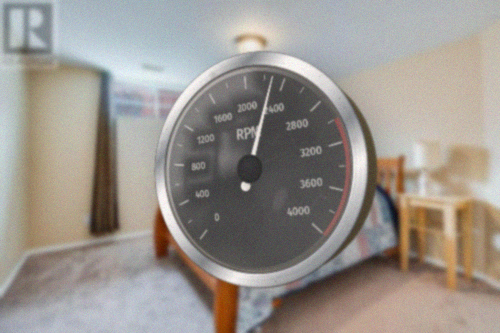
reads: {"value": 2300, "unit": "rpm"}
